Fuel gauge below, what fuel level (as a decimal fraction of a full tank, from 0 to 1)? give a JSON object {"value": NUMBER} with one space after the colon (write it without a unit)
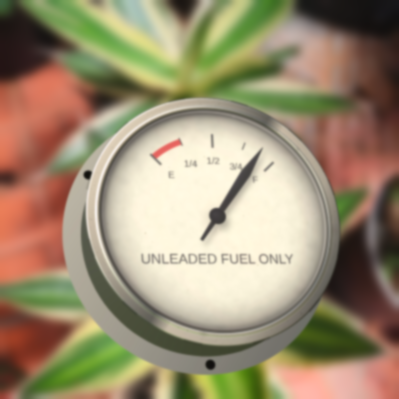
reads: {"value": 0.875}
